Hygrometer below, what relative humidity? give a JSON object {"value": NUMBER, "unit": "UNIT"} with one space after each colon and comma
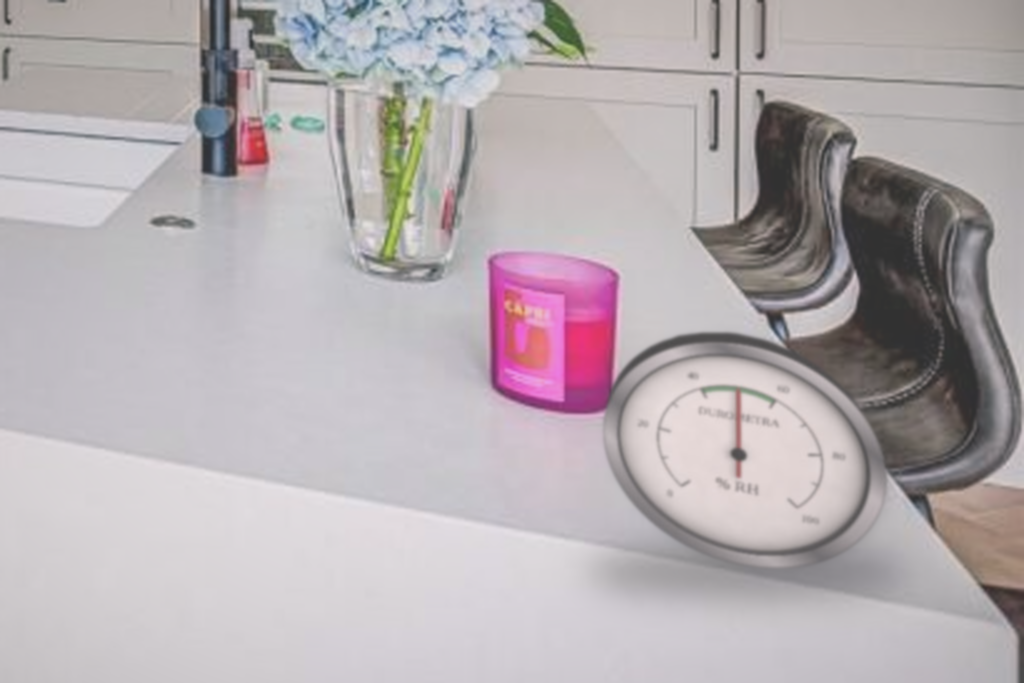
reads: {"value": 50, "unit": "%"}
